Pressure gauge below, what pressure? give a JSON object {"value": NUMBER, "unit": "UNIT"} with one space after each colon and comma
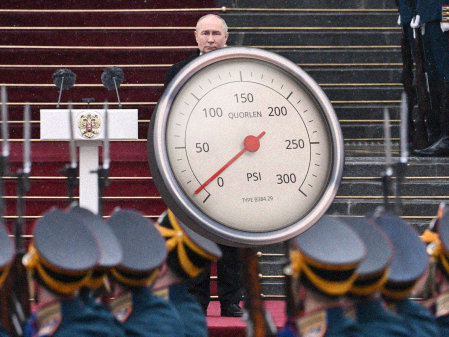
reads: {"value": 10, "unit": "psi"}
